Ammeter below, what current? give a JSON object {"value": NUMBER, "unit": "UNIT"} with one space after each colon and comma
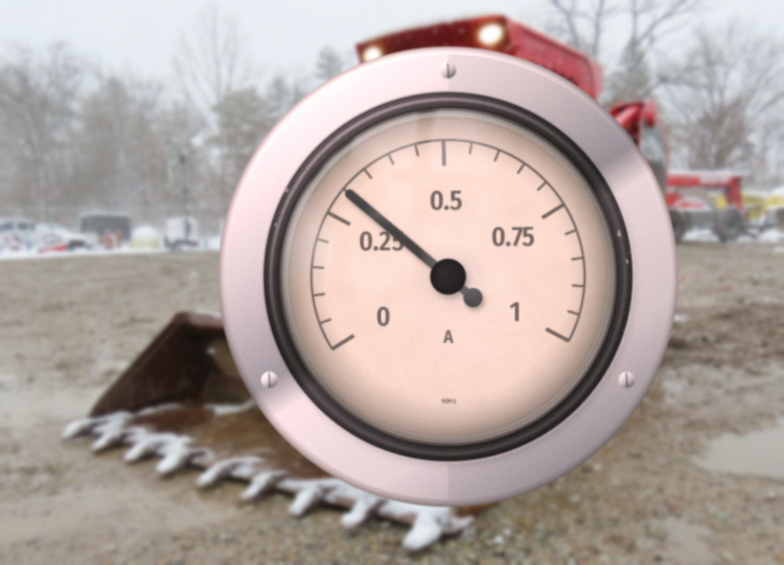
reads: {"value": 0.3, "unit": "A"}
